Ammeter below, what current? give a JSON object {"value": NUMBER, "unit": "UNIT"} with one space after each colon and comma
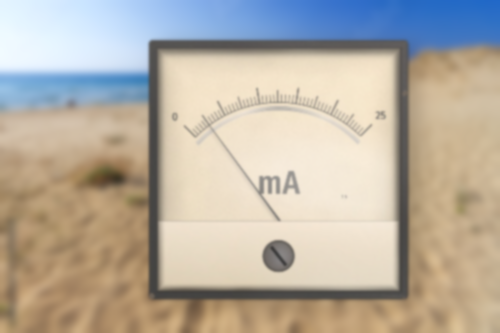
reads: {"value": 2.5, "unit": "mA"}
